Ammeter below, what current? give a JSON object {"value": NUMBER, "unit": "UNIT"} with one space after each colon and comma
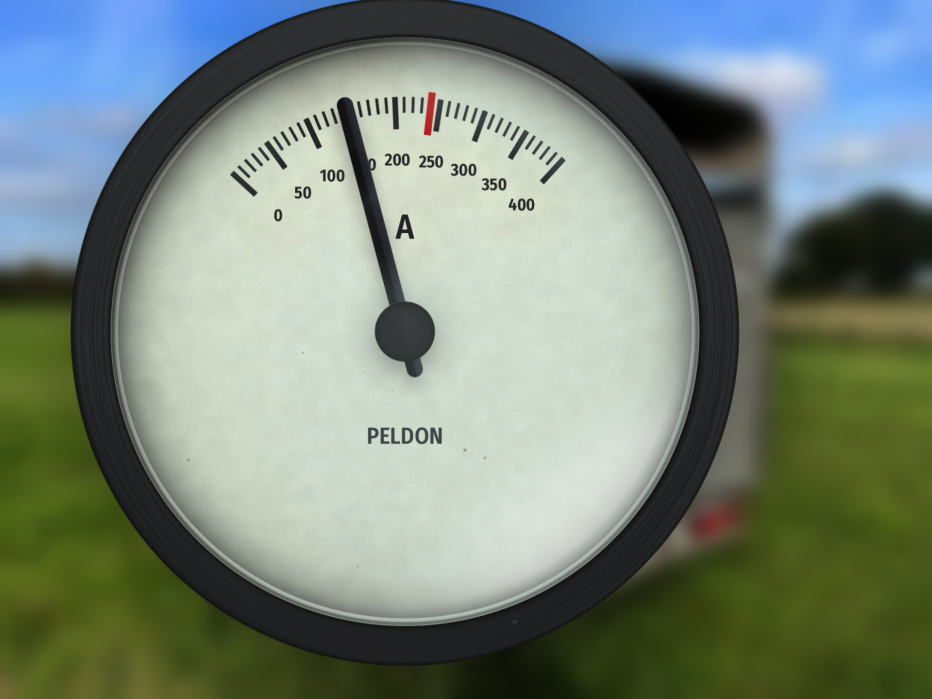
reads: {"value": 145, "unit": "A"}
